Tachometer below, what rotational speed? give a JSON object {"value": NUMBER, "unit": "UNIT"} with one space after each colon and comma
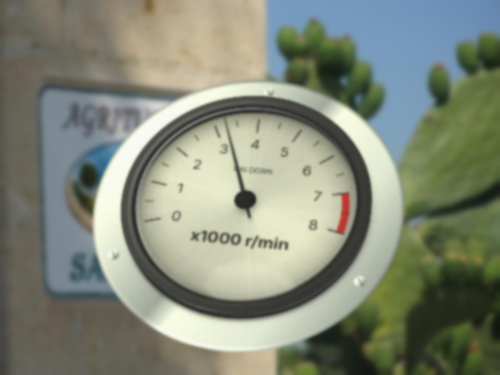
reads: {"value": 3250, "unit": "rpm"}
